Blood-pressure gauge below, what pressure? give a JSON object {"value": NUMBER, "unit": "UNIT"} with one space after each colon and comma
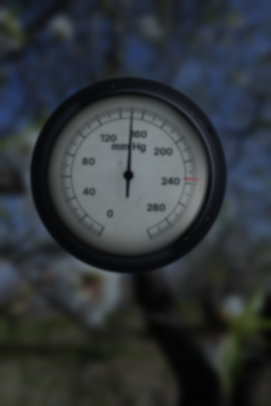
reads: {"value": 150, "unit": "mmHg"}
